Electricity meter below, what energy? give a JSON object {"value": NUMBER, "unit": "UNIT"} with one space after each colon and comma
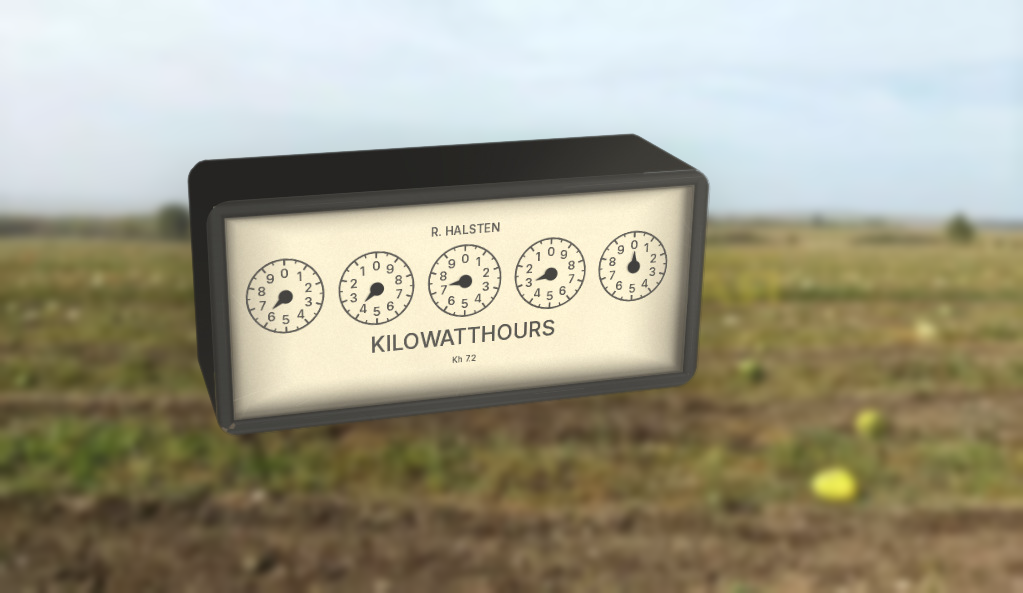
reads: {"value": 63730, "unit": "kWh"}
